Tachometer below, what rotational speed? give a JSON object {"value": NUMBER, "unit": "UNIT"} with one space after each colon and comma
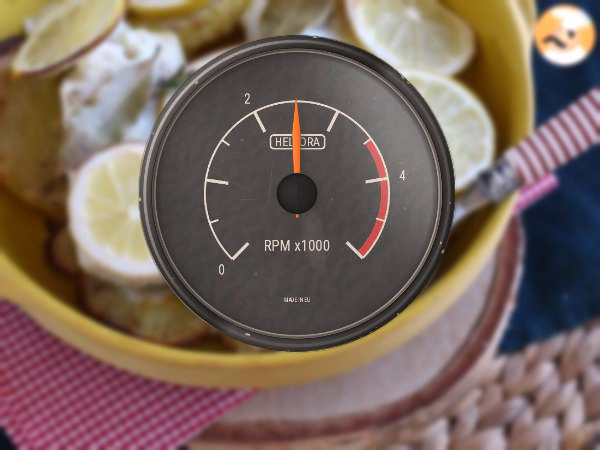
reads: {"value": 2500, "unit": "rpm"}
